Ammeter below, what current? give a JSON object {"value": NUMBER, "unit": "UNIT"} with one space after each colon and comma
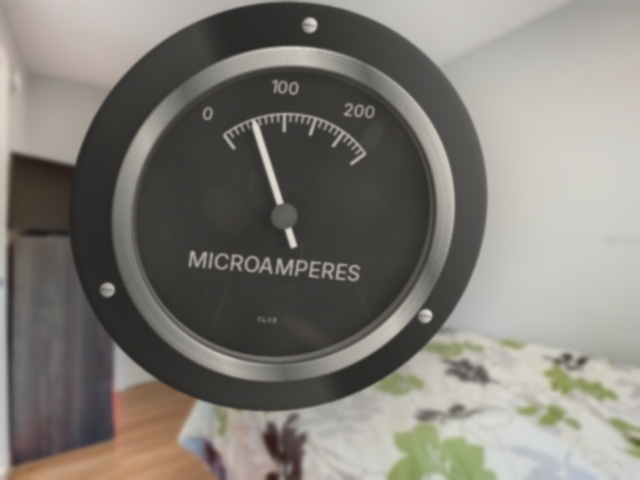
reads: {"value": 50, "unit": "µA"}
